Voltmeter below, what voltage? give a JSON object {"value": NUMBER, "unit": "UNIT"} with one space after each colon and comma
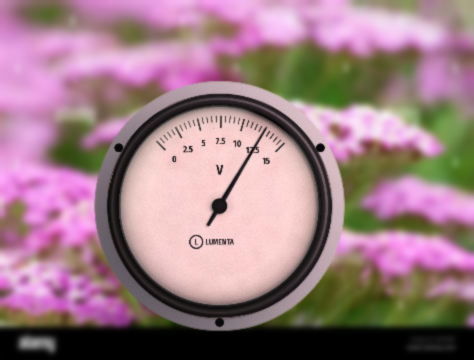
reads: {"value": 12.5, "unit": "V"}
